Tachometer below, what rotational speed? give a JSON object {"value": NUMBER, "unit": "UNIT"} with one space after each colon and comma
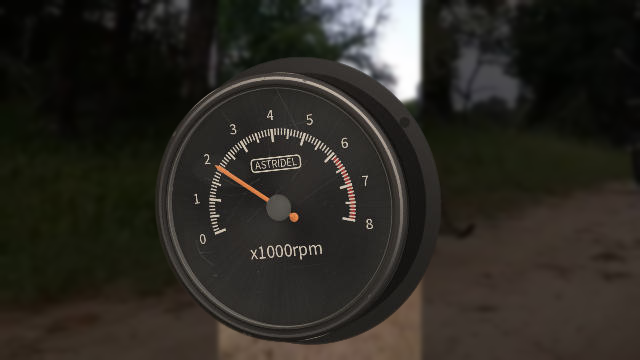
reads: {"value": 2000, "unit": "rpm"}
